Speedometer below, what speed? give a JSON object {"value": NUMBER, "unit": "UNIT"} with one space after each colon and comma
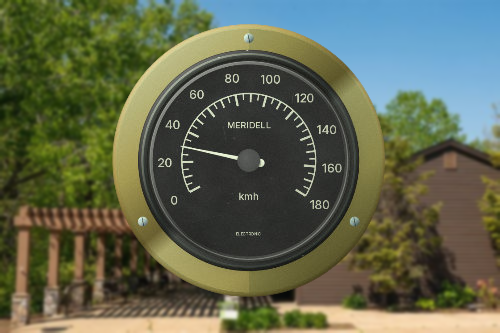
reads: {"value": 30, "unit": "km/h"}
